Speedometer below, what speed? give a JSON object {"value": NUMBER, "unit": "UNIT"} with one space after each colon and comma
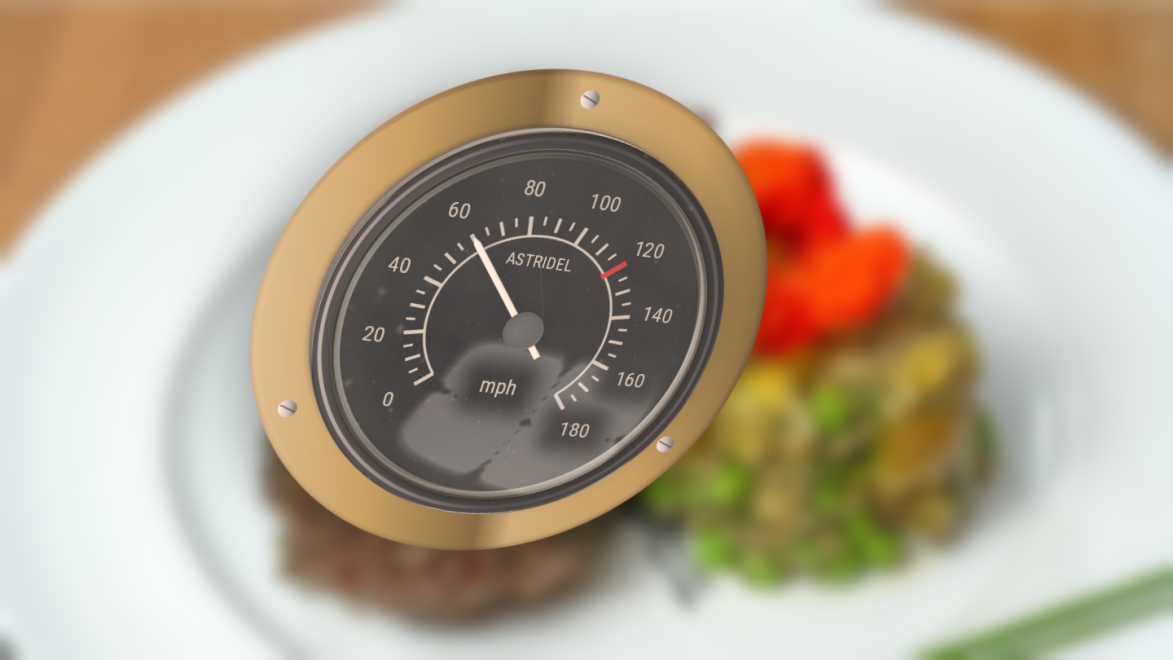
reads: {"value": 60, "unit": "mph"}
